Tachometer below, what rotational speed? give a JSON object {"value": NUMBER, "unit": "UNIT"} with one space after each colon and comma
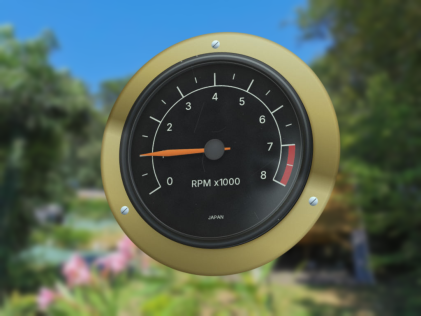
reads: {"value": 1000, "unit": "rpm"}
